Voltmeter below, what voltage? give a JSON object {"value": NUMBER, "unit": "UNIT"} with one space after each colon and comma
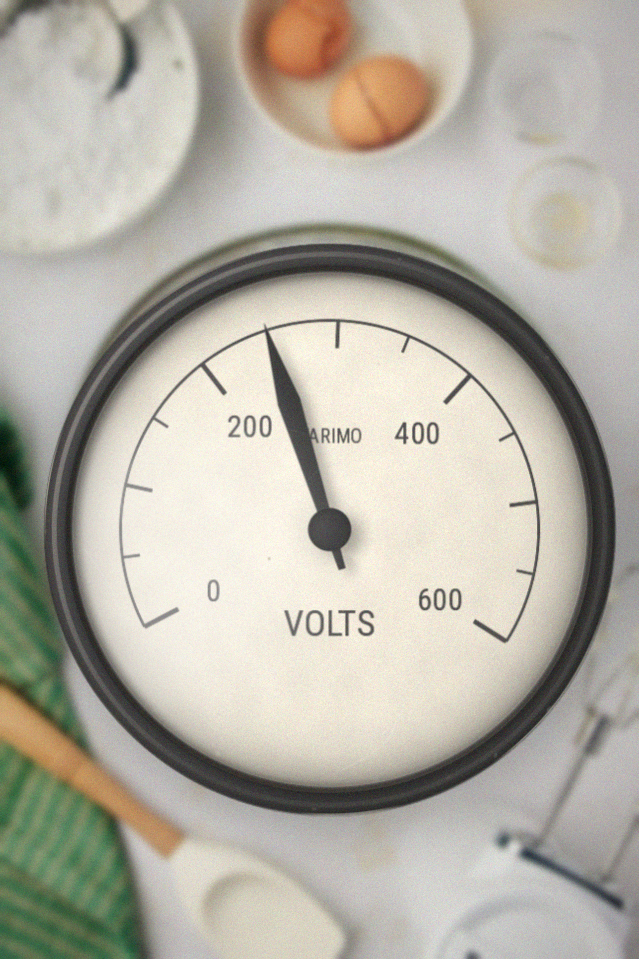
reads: {"value": 250, "unit": "V"}
